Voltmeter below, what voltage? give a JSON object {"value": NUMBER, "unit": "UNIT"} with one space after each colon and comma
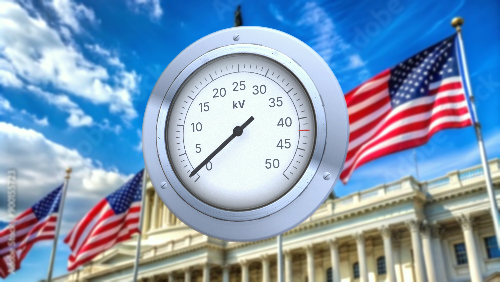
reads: {"value": 1, "unit": "kV"}
